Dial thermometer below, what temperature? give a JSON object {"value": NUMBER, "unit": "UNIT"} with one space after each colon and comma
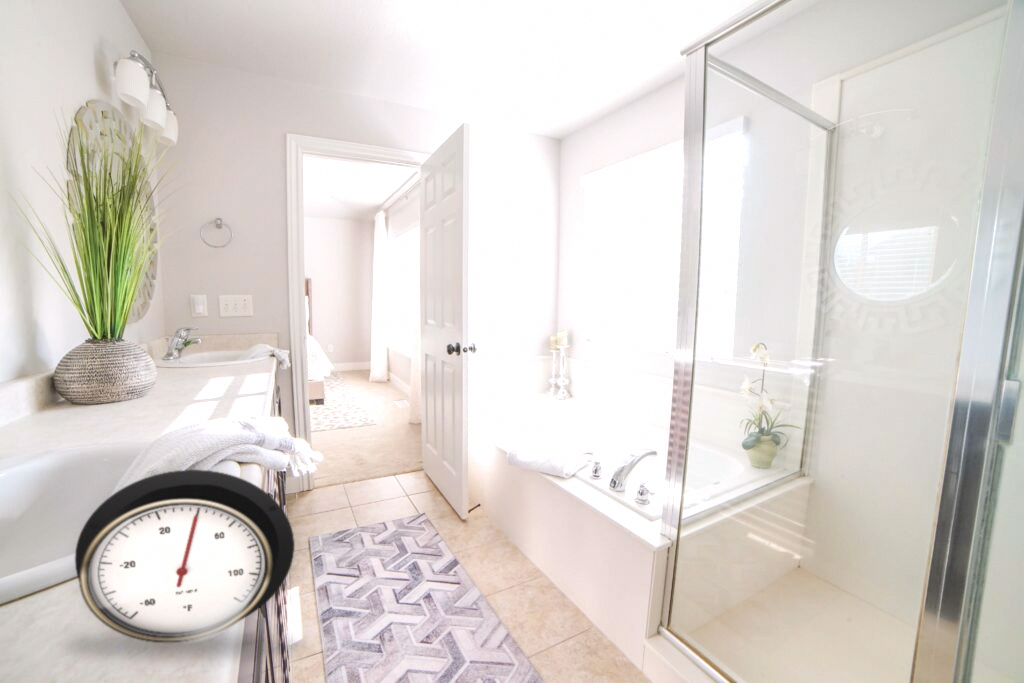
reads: {"value": 40, "unit": "°F"}
